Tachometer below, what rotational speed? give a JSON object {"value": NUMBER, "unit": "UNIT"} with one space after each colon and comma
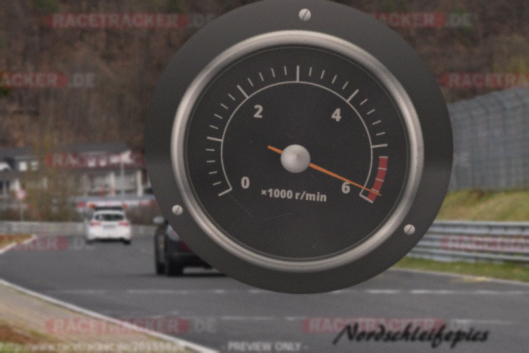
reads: {"value": 5800, "unit": "rpm"}
